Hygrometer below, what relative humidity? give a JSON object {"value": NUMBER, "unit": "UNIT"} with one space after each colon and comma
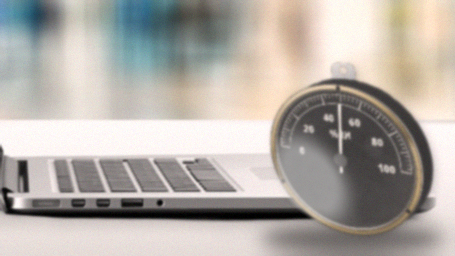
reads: {"value": 50, "unit": "%"}
